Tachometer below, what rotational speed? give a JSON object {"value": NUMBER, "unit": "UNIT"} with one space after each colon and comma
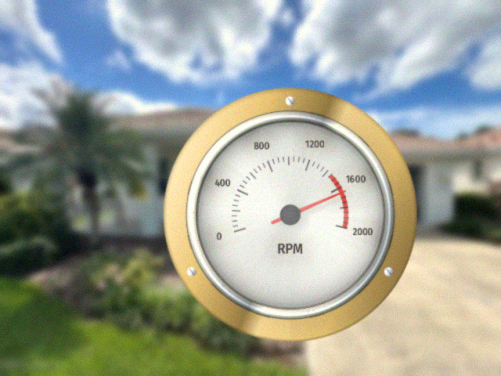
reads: {"value": 1650, "unit": "rpm"}
